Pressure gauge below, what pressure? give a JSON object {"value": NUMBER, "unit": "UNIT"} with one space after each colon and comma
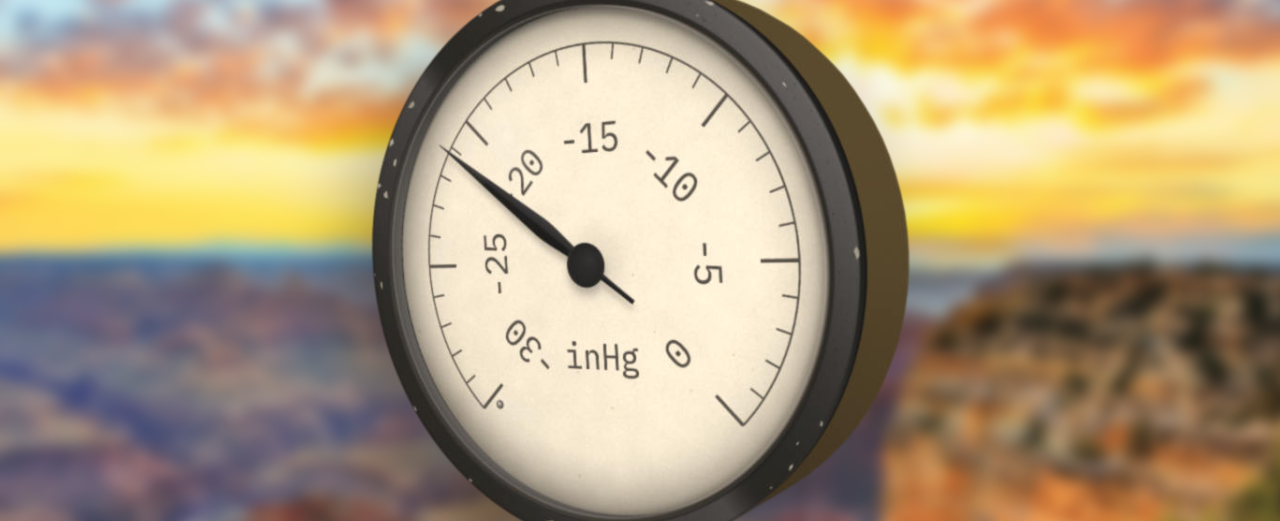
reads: {"value": -21, "unit": "inHg"}
